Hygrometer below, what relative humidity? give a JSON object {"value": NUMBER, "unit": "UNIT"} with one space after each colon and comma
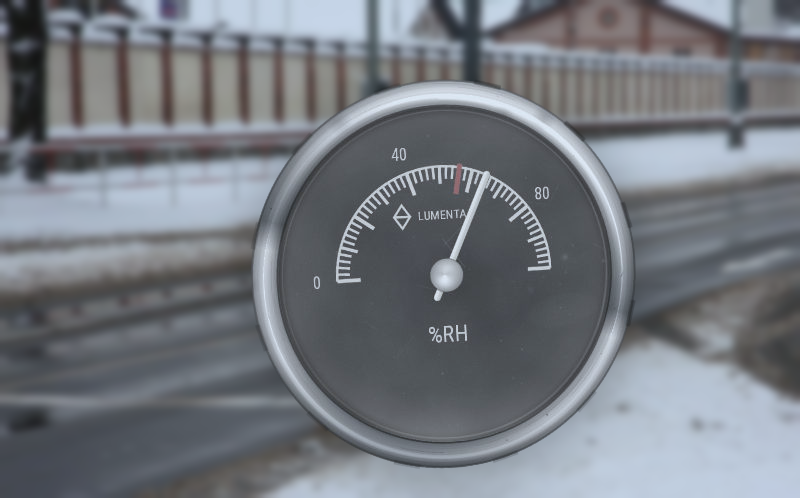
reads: {"value": 64, "unit": "%"}
